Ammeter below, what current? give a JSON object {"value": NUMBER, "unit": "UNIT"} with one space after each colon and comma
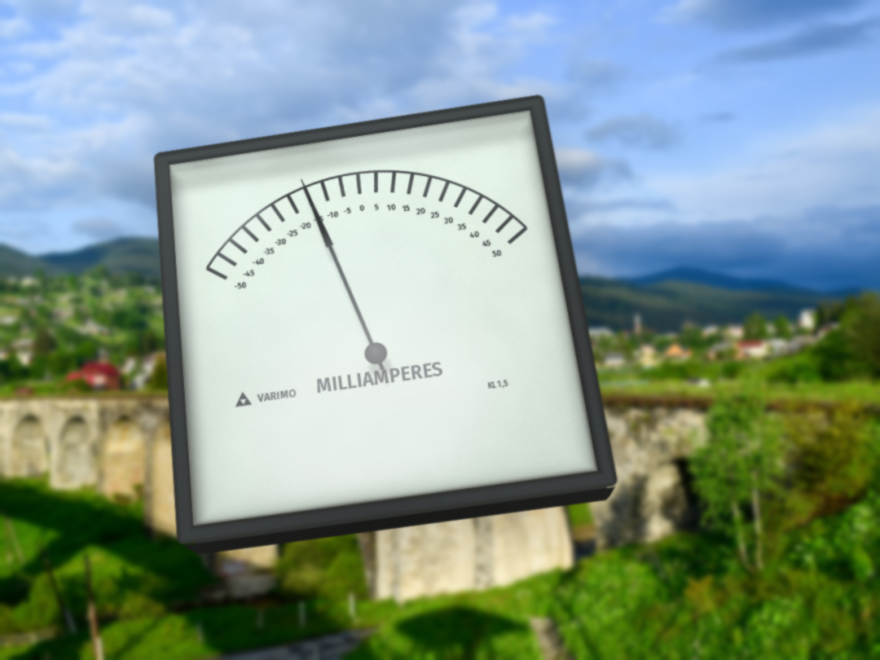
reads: {"value": -15, "unit": "mA"}
